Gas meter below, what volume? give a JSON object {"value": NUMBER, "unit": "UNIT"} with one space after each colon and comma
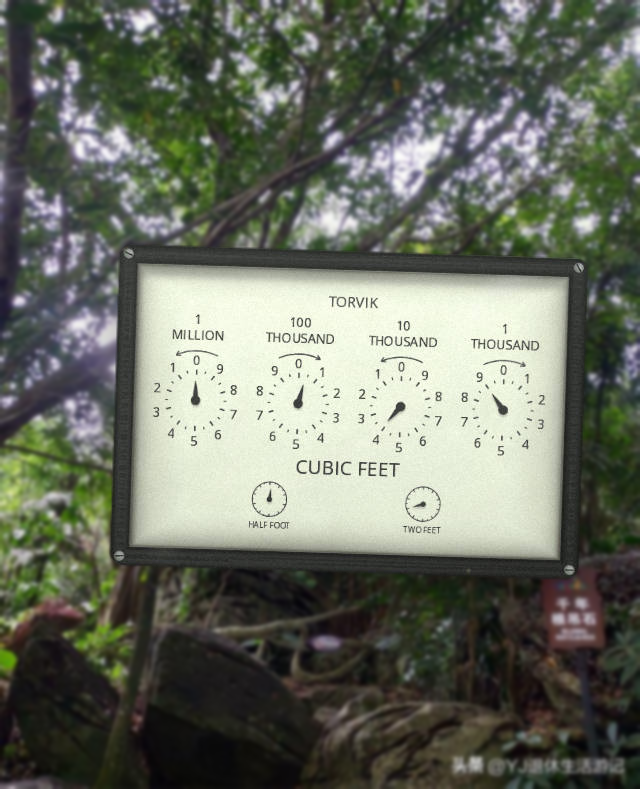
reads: {"value": 3900, "unit": "ft³"}
